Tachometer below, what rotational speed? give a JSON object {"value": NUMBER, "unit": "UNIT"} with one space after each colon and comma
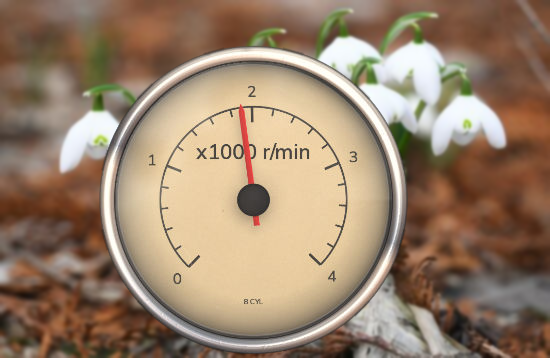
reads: {"value": 1900, "unit": "rpm"}
